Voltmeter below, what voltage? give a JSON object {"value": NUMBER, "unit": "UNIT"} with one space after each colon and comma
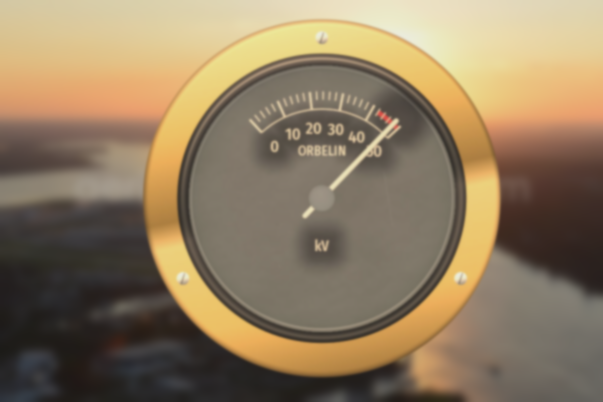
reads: {"value": 48, "unit": "kV"}
